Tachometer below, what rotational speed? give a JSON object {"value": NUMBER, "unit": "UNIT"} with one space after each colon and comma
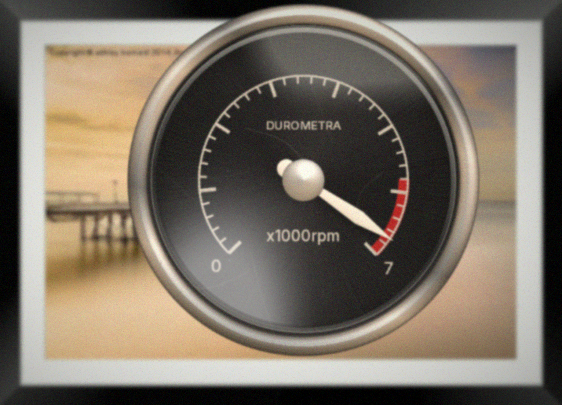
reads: {"value": 6700, "unit": "rpm"}
